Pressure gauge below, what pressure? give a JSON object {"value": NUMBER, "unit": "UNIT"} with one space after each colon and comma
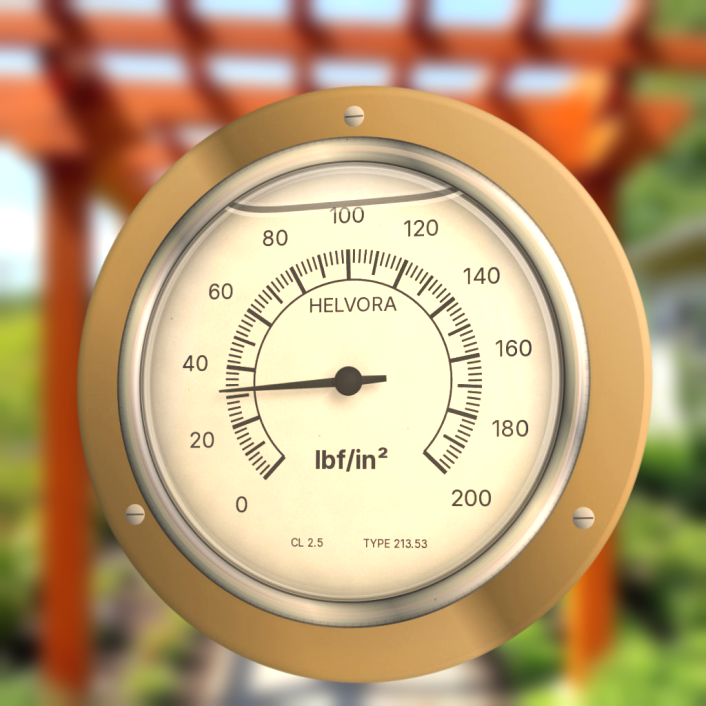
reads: {"value": 32, "unit": "psi"}
